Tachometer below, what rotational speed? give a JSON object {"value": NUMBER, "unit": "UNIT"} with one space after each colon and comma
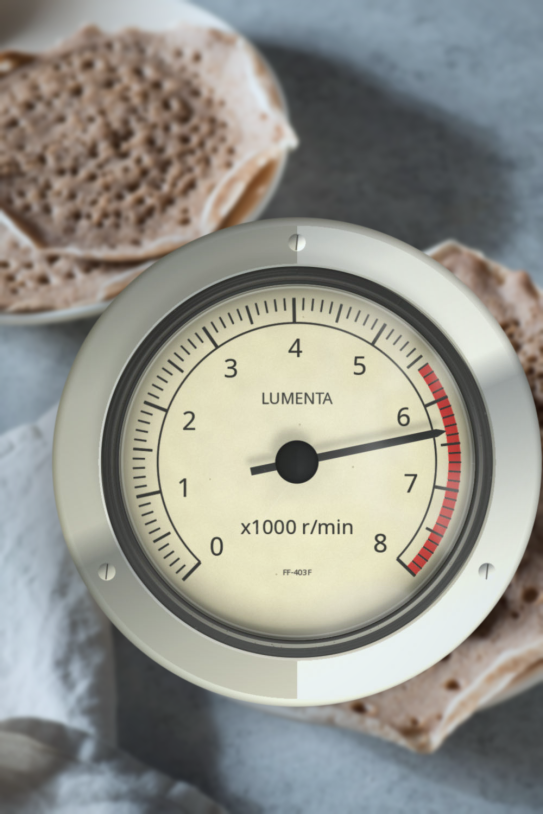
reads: {"value": 6350, "unit": "rpm"}
